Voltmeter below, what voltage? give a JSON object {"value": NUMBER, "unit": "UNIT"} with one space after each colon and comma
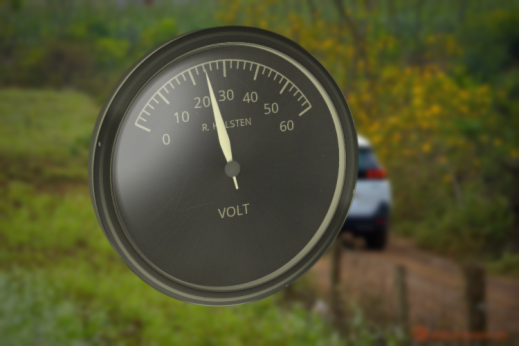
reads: {"value": 24, "unit": "V"}
